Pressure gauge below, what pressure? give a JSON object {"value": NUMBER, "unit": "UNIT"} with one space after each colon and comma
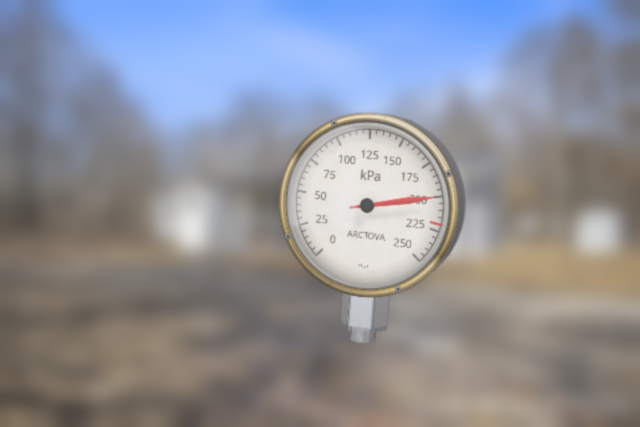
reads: {"value": 200, "unit": "kPa"}
